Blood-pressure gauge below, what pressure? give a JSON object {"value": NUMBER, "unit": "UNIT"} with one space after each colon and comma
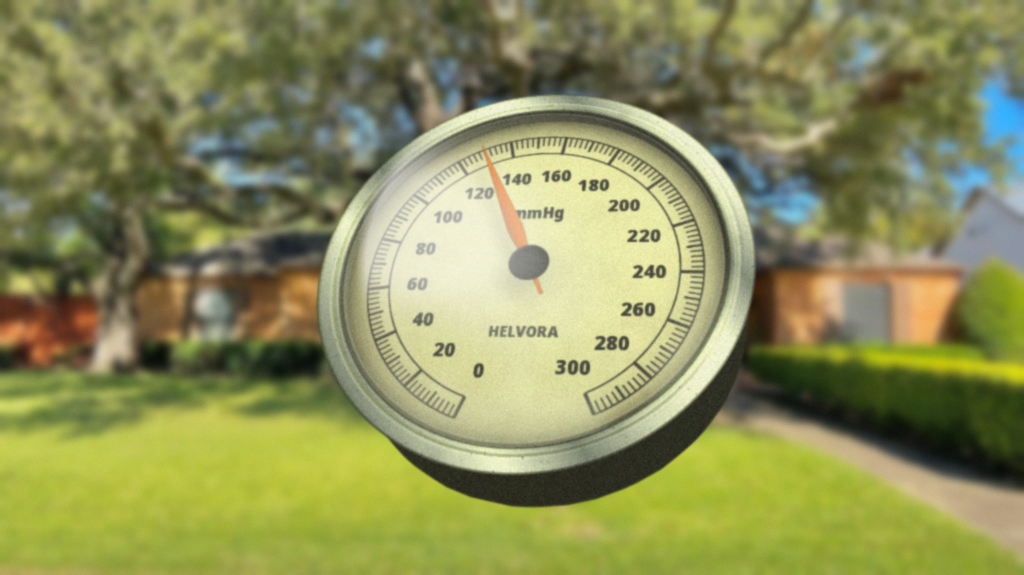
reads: {"value": 130, "unit": "mmHg"}
